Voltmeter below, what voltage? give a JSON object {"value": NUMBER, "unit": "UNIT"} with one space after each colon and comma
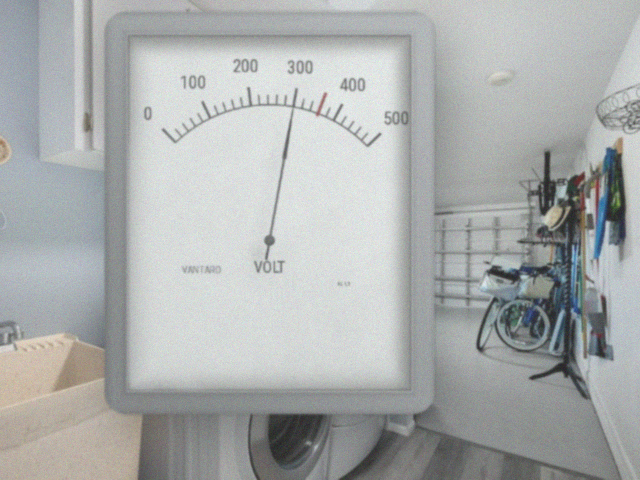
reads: {"value": 300, "unit": "V"}
